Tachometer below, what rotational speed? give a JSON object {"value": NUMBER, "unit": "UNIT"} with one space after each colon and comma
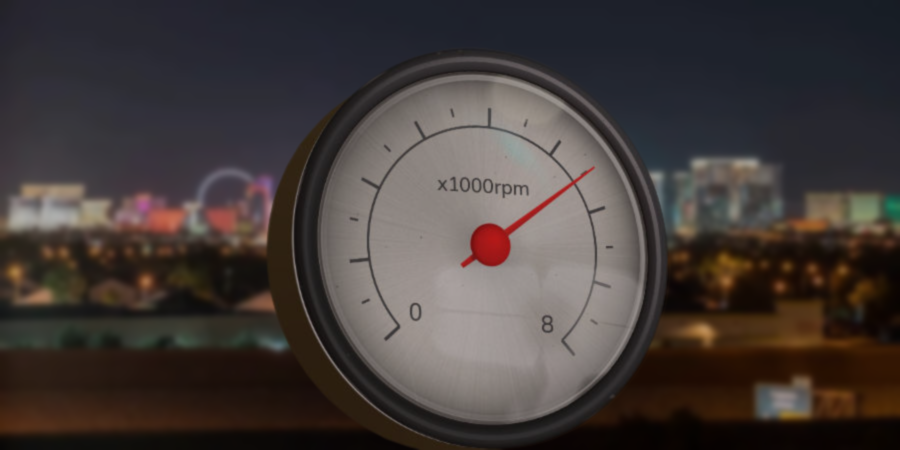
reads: {"value": 5500, "unit": "rpm"}
